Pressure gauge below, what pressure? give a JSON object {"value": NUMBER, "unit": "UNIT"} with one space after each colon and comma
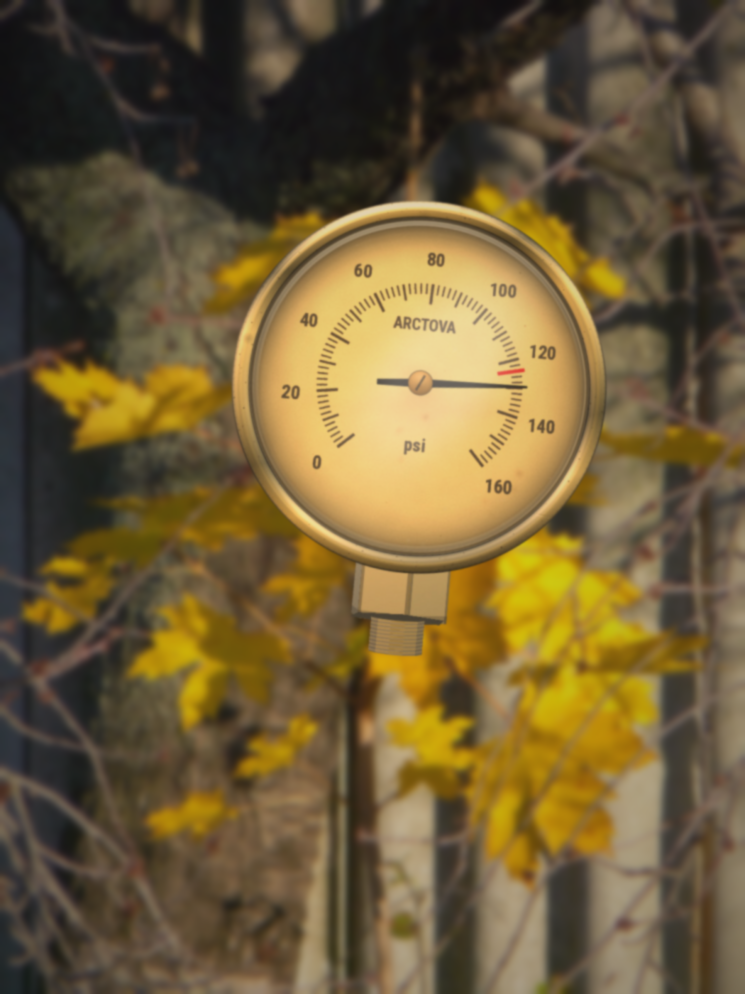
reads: {"value": 130, "unit": "psi"}
